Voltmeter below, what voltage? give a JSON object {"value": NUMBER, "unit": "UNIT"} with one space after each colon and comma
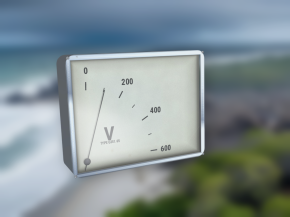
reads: {"value": 100, "unit": "V"}
